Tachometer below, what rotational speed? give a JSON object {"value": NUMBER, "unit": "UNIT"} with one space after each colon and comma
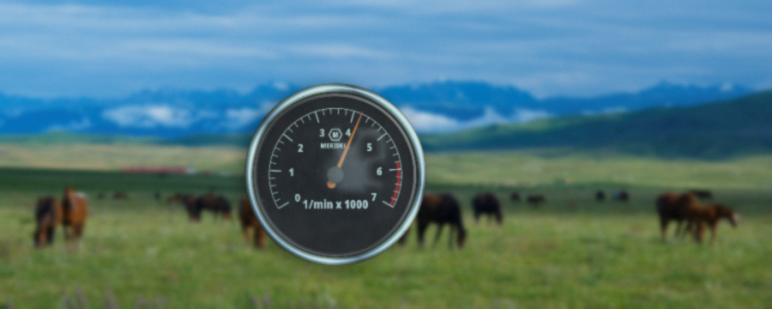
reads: {"value": 4200, "unit": "rpm"}
